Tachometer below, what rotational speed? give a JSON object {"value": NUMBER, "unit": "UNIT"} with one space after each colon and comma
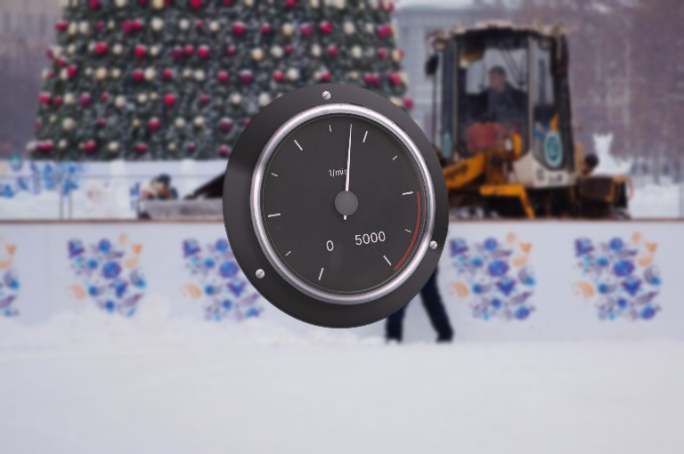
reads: {"value": 2750, "unit": "rpm"}
